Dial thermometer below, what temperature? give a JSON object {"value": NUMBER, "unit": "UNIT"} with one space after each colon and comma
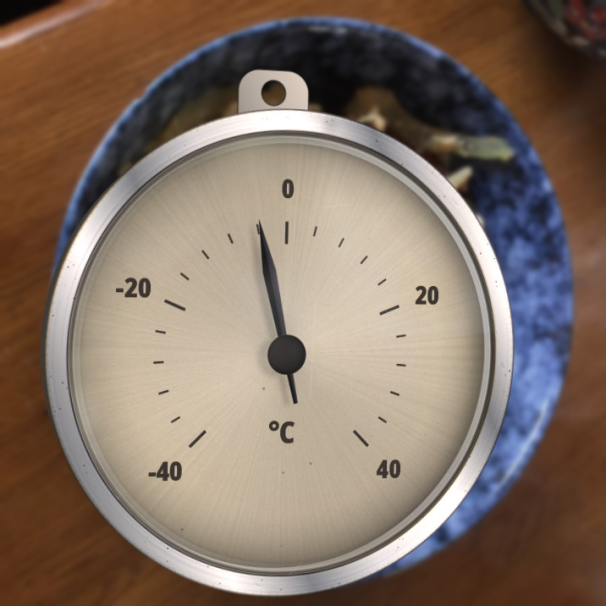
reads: {"value": -4, "unit": "°C"}
